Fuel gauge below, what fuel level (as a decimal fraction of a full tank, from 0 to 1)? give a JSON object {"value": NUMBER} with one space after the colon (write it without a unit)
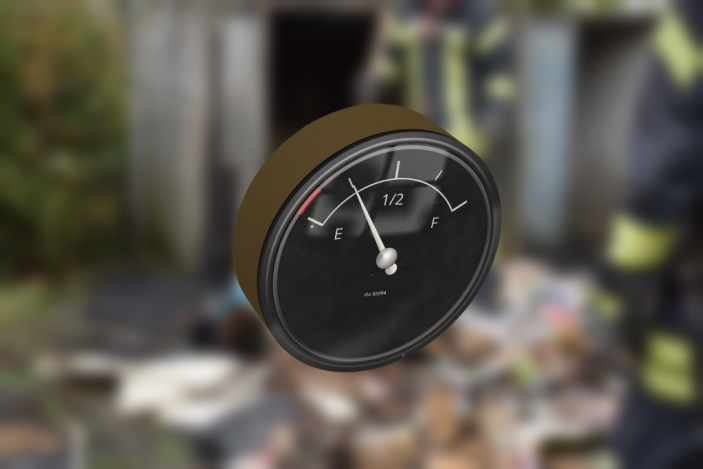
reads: {"value": 0.25}
